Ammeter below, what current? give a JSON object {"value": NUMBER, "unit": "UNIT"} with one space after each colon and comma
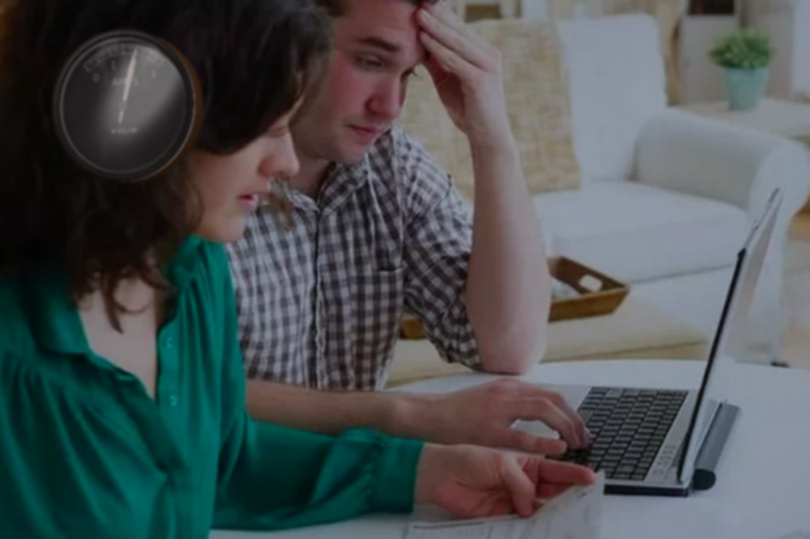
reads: {"value": 2, "unit": "A"}
